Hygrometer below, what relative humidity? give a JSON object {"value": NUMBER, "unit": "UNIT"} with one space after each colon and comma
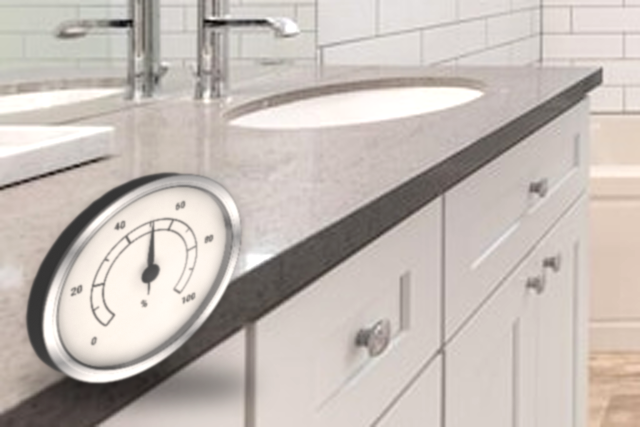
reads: {"value": 50, "unit": "%"}
